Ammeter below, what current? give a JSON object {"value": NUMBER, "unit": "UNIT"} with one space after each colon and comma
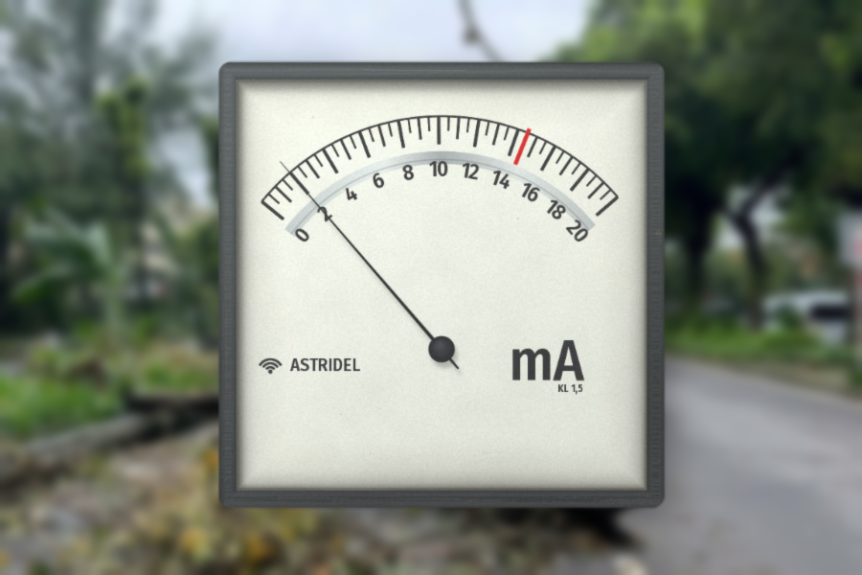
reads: {"value": 2, "unit": "mA"}
